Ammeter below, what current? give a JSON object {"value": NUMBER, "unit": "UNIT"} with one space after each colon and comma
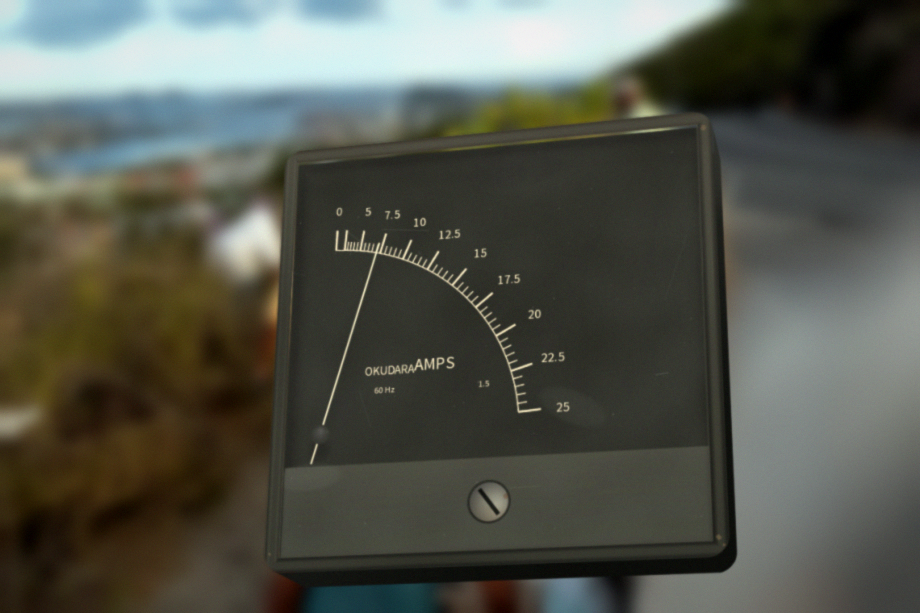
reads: {"value": 7.5, "unit": "A"}
